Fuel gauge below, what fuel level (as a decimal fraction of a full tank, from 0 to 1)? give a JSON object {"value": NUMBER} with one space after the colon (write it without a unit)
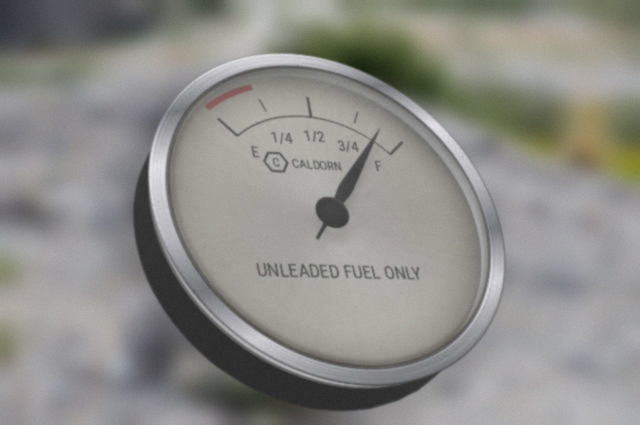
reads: {"value": 0.875}
